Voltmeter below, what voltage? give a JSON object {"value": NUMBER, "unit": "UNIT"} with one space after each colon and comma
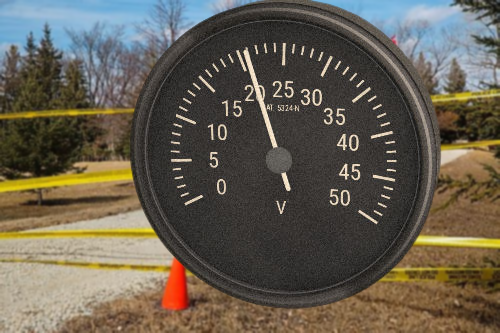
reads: {"value": 21, "unit": "V"}
